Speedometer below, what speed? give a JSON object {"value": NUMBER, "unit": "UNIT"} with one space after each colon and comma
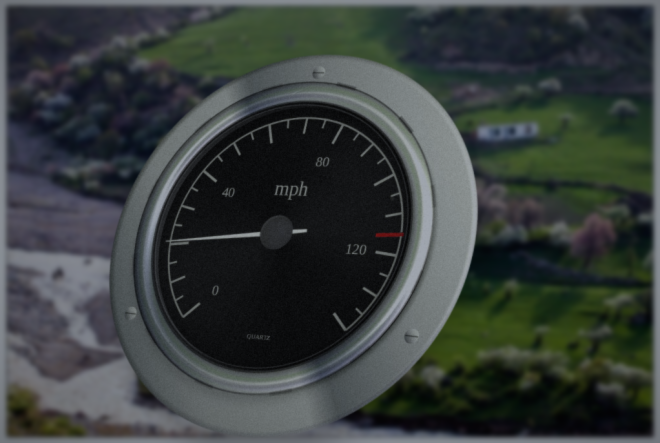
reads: {"value": 20, "unit": "mph"}
